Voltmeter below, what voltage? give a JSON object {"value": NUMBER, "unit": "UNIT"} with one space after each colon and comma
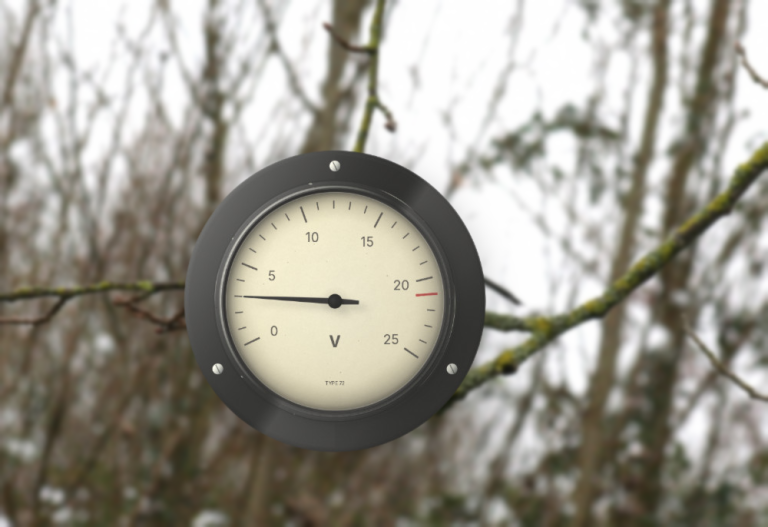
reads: {"value": 3, "unit": "V"}
